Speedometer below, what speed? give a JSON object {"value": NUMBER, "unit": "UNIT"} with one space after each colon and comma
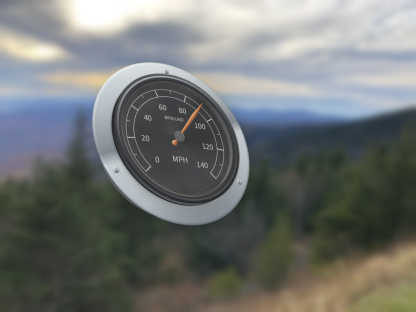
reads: {"value": 90, "unit": "mph"}
